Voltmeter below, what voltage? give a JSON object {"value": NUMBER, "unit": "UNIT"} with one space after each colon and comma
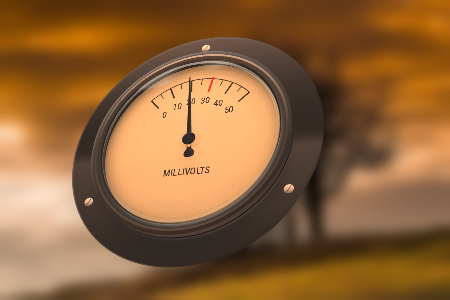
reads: {"value": 20, "unit": "mV"}
